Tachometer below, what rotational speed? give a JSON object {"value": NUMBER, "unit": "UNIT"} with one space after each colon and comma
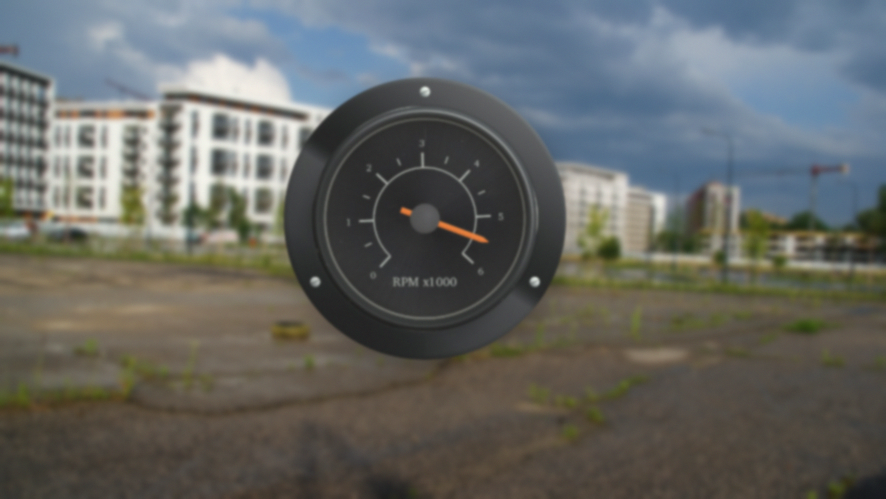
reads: {"value": 5500, "unit": "rpm"}
